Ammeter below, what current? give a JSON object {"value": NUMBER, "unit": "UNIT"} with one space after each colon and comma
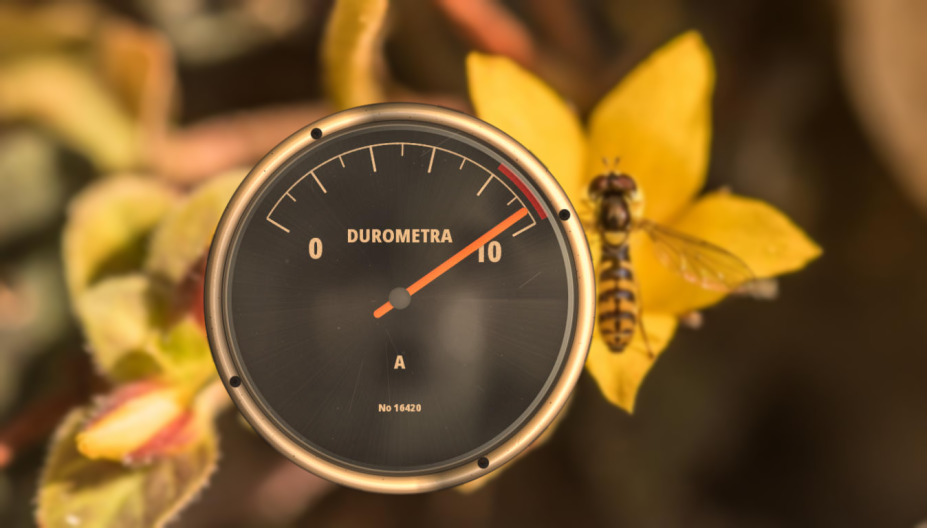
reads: {"value": 9.5, "unit": "A"}
